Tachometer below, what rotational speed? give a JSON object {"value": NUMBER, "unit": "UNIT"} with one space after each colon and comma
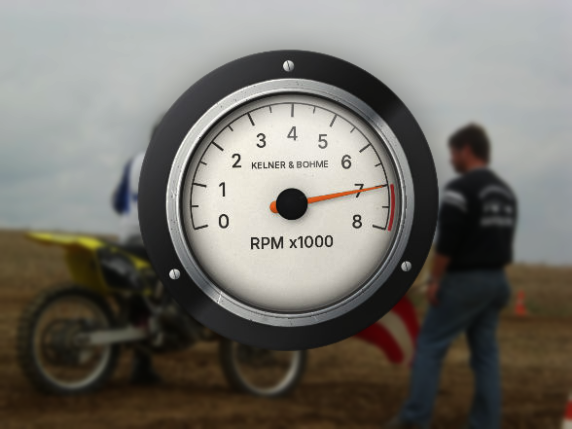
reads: {"value": 7000, "unit": "rpm"}
